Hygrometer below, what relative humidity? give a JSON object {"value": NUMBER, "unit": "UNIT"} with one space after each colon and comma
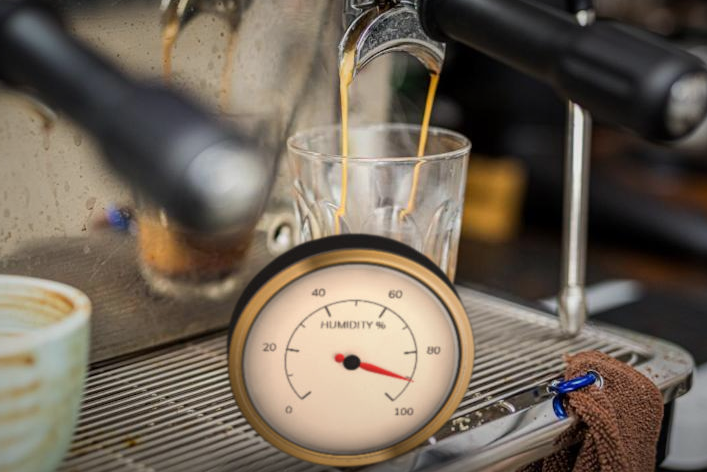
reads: {"value": 90, "unit": "%"}
